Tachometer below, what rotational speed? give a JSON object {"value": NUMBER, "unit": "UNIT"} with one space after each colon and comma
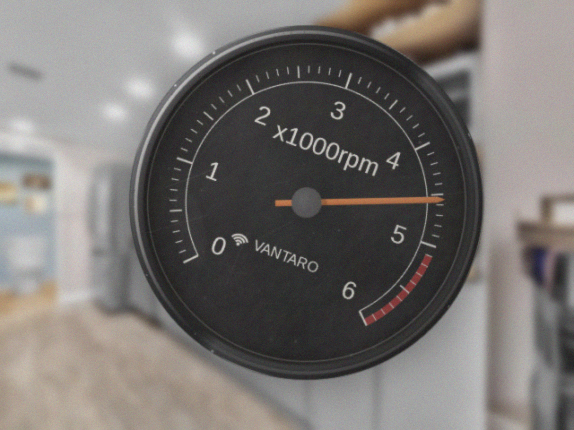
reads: {"value": 4550, "unit": "rpm"}
